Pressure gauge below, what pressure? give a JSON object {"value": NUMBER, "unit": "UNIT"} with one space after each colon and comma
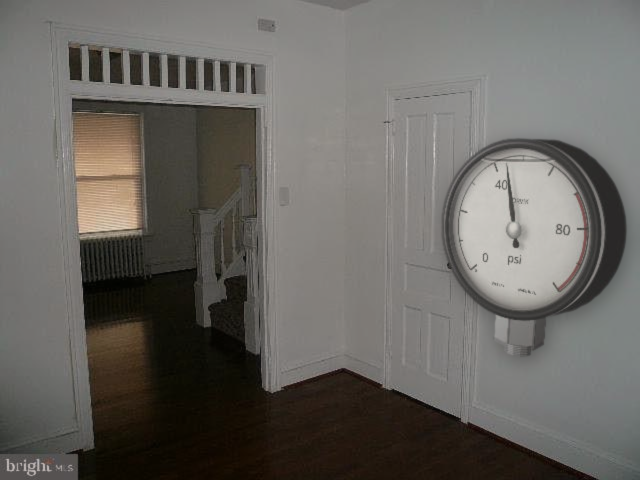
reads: {"value": 45, "unit": "psi"}
